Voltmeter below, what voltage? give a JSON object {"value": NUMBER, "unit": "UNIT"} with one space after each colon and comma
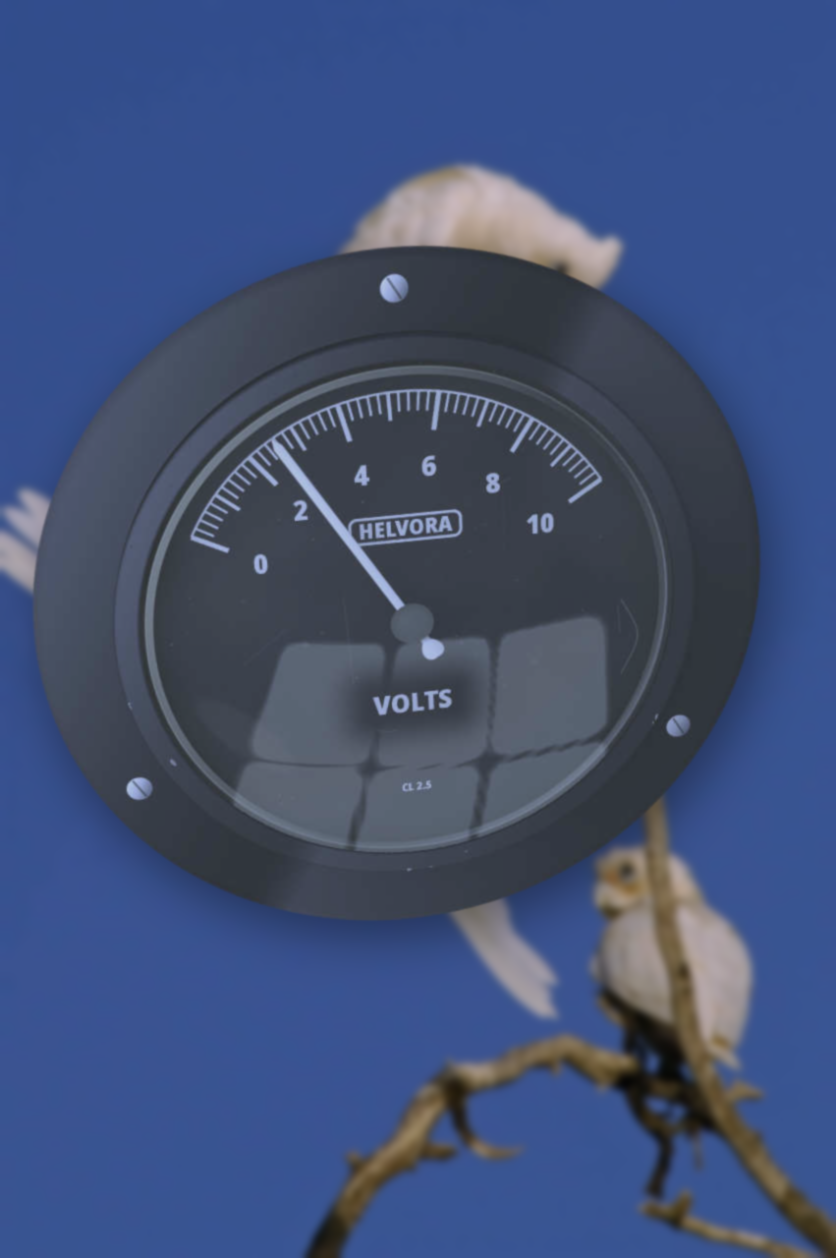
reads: {"value": 2.6, "unit": "V"}
